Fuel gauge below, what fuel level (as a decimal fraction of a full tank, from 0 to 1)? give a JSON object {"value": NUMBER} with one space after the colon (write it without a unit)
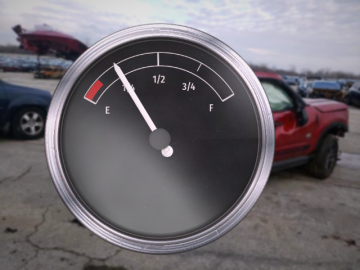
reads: {"value": 0.25}
